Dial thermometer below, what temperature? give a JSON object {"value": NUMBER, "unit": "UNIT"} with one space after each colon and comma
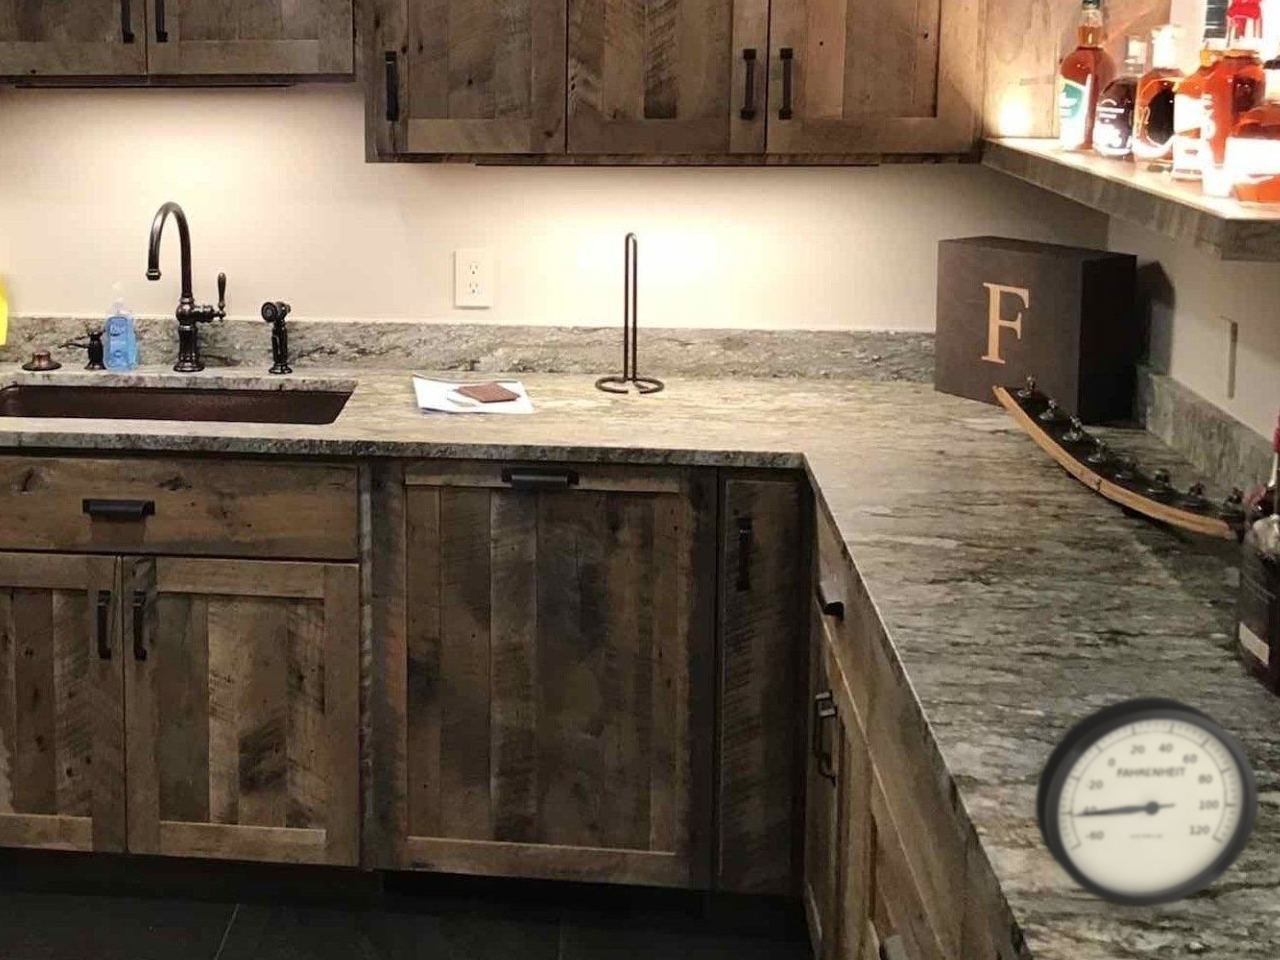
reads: {"value": -40, "unit": "°F"}
